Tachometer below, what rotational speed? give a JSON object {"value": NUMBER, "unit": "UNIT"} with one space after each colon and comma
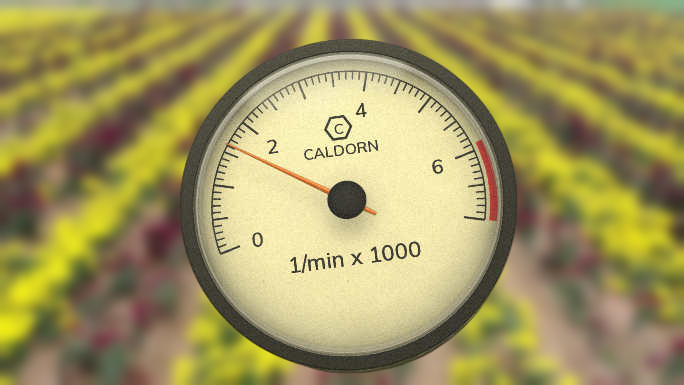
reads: {"value": 1600, "unit": "rpm"}
